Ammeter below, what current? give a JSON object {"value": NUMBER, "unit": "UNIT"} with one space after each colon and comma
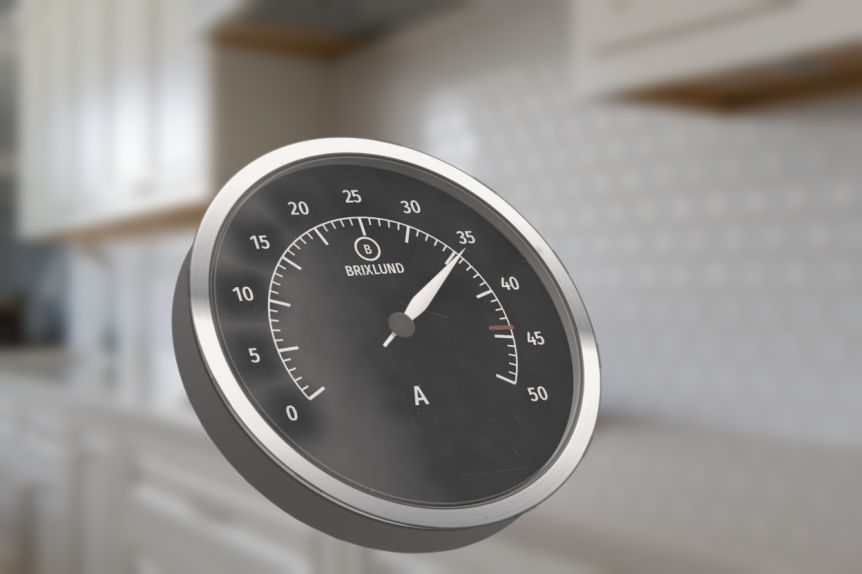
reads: {"value": 35.5, "unit": "A"}
